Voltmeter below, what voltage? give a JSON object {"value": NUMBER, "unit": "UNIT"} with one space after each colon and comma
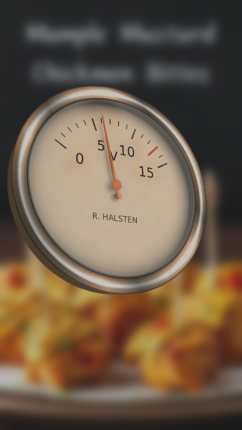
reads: {"value": 6, "unit": "V"}
